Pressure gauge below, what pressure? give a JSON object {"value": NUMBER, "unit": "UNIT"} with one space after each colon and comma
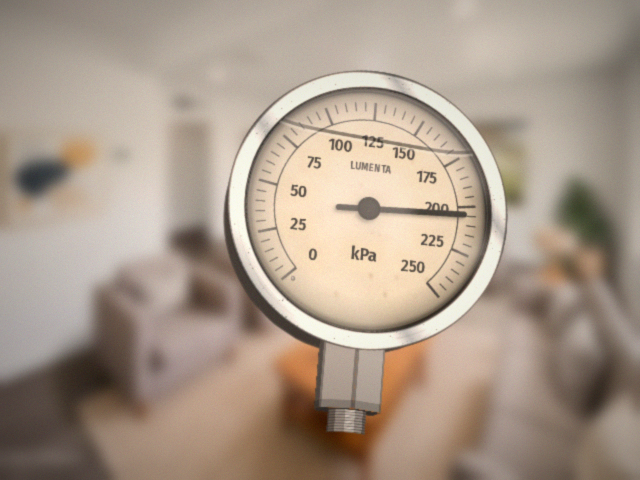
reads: {"value": 205, "unit": "kPa"}
